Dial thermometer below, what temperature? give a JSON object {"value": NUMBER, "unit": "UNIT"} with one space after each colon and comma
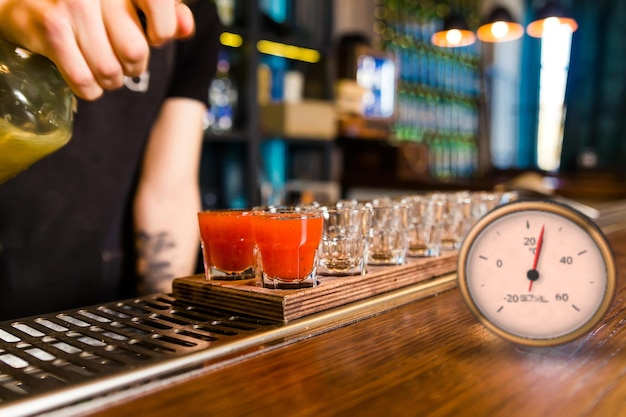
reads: {"value": 25, "unit": "°C"}
